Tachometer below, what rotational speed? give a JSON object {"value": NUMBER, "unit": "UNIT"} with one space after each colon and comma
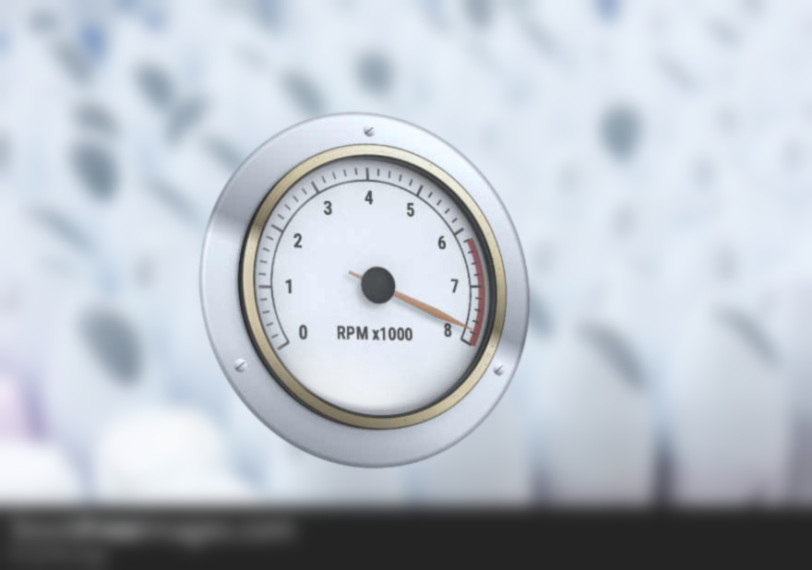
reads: {"value": 7800, "unit": "rpm"}
